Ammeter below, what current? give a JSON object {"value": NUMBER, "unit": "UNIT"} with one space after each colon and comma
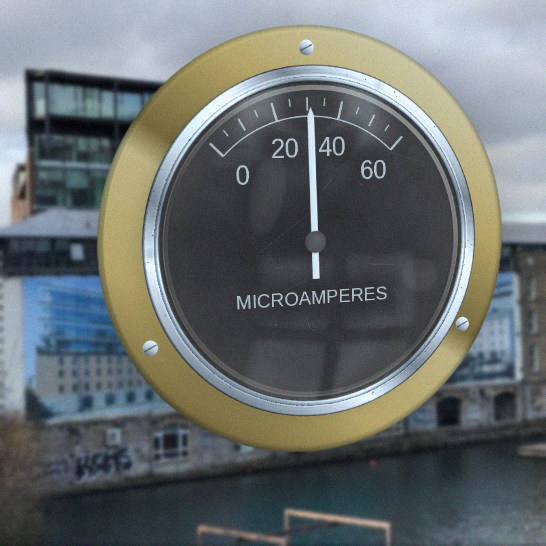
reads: {"value": 30, "unit": "µA"}
